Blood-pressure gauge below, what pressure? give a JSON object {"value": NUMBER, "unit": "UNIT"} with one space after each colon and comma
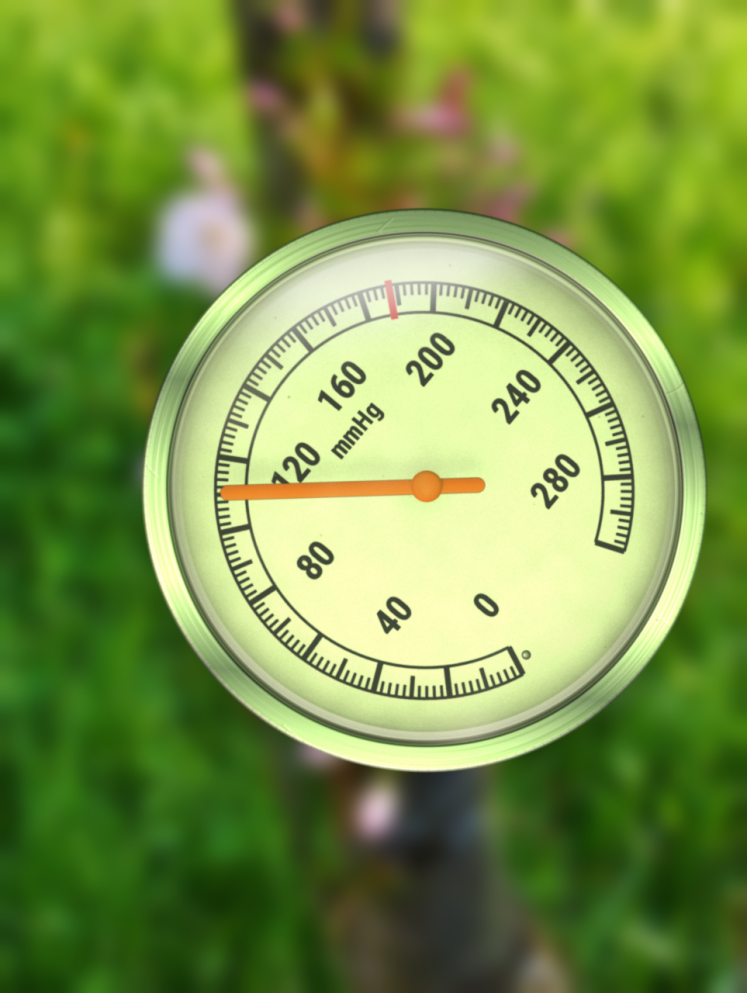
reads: {"value": 110, "unit": "mmHg"}
